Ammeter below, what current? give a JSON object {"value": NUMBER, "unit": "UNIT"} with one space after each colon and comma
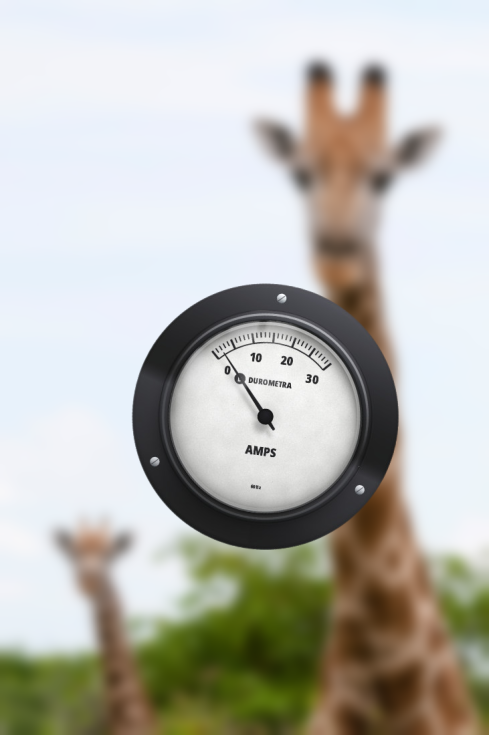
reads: {"value": 2, "unit": "A"}
